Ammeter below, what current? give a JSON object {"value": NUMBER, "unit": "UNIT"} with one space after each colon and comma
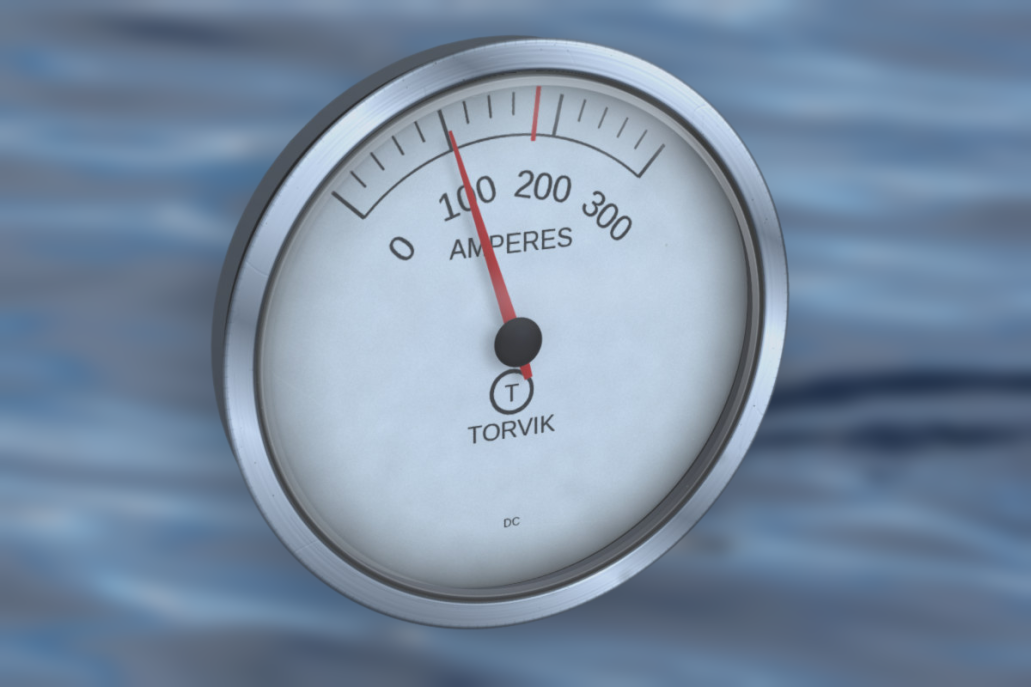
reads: {"value": 100, "unit": "A"}
